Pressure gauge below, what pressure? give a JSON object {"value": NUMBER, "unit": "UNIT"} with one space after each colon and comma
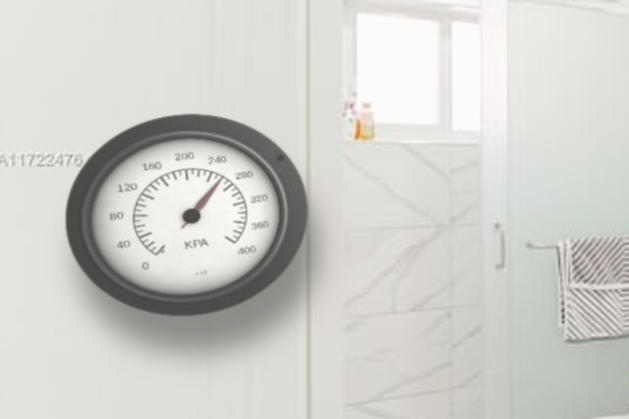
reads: {"value": 260, "unit": "kPa"}
